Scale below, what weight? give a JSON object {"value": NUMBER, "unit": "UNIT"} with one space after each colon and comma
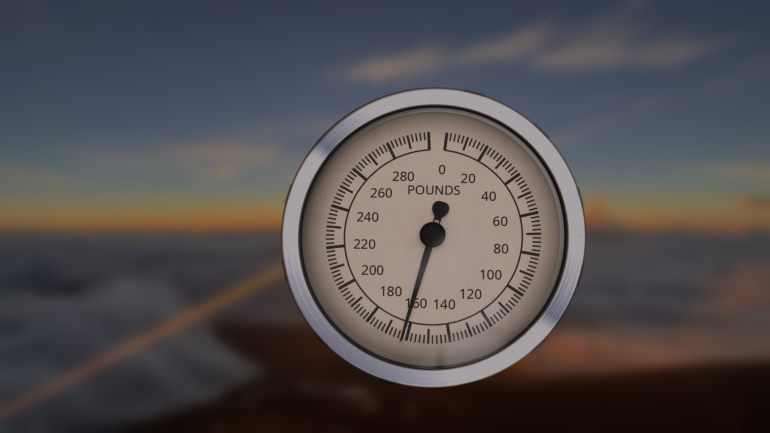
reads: {"value": 162, "unit": "lb"}
